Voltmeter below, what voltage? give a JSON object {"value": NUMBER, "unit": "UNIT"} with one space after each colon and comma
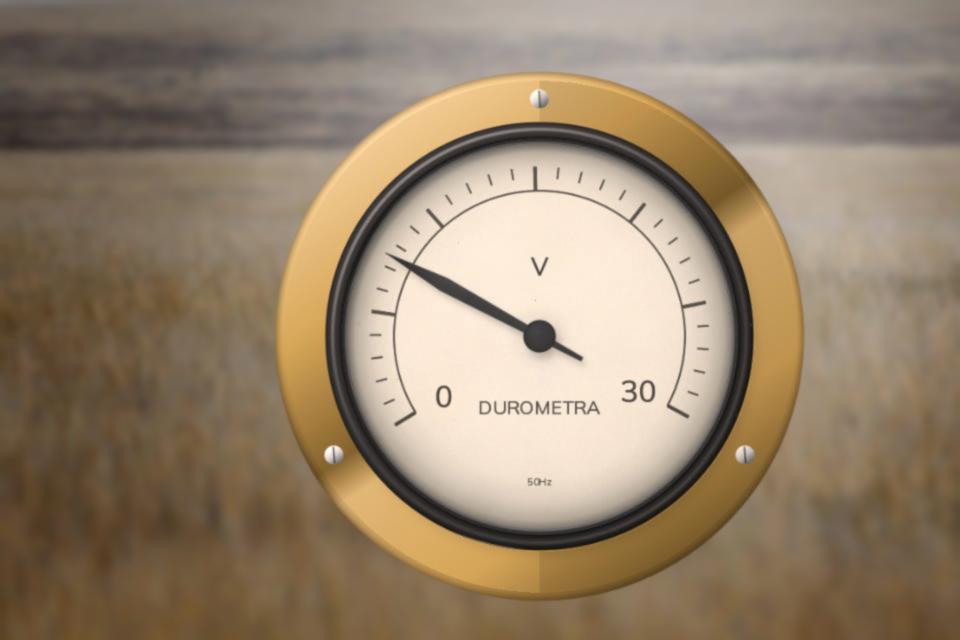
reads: {"value": 7.5, "unit": "V"}
